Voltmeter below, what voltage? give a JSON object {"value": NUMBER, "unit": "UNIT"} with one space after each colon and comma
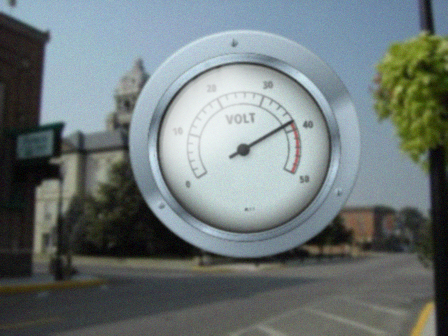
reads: {"value": 38, "unit": "V"}
